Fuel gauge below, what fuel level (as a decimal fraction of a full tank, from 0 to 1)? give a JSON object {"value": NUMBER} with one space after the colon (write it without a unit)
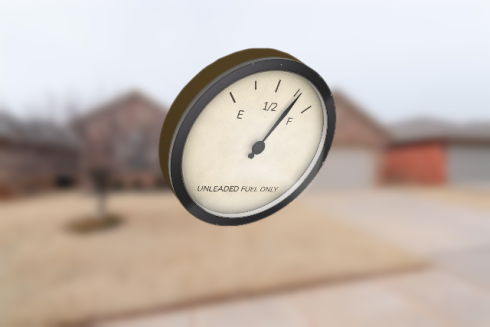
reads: {"value": 0.75}
